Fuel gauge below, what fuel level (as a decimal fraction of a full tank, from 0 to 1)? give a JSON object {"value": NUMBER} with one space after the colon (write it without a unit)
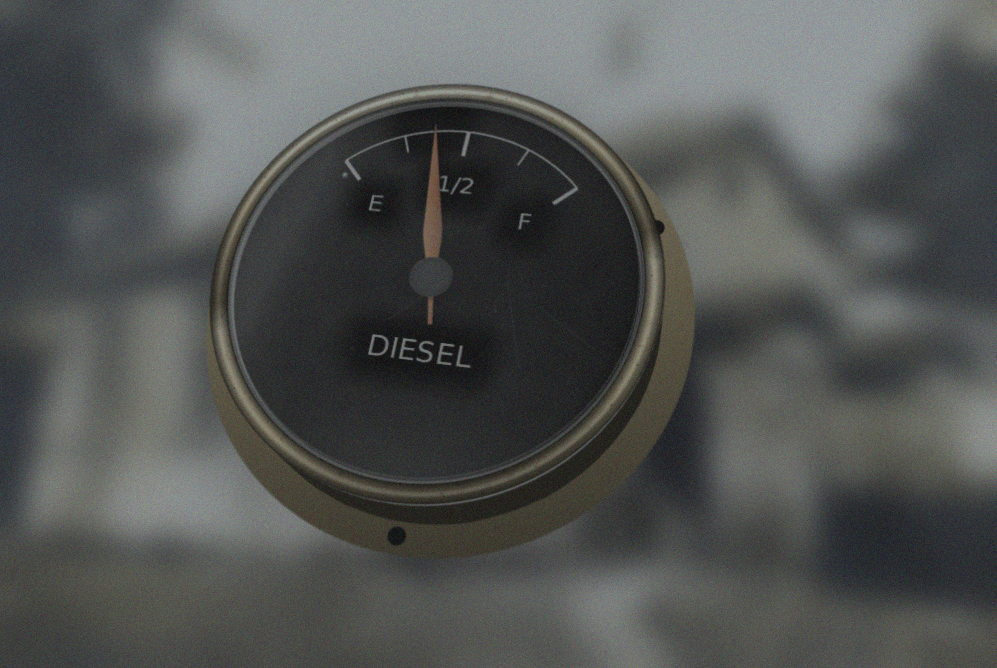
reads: {"value": 0.375}
